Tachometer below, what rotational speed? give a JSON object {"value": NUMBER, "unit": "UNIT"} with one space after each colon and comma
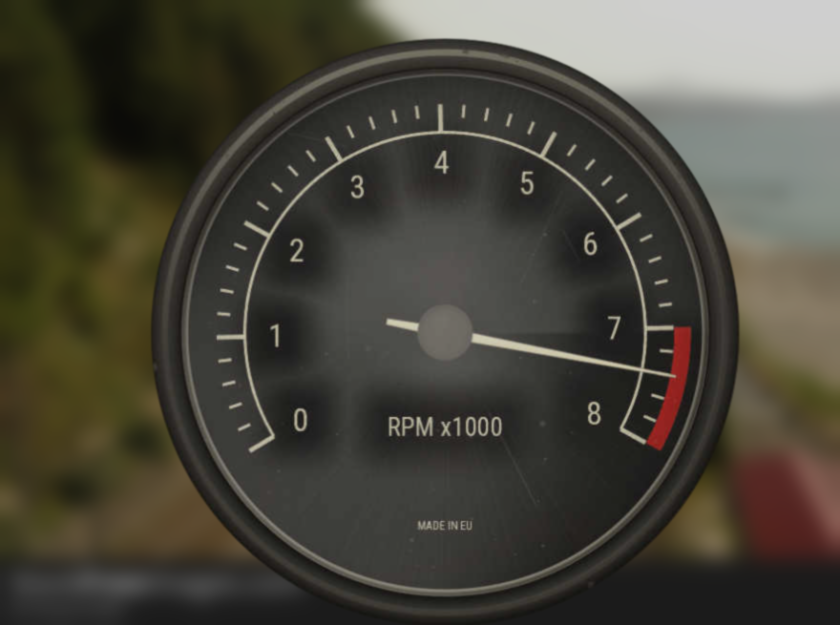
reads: {"value": 7400, "unit": "rpm"}
